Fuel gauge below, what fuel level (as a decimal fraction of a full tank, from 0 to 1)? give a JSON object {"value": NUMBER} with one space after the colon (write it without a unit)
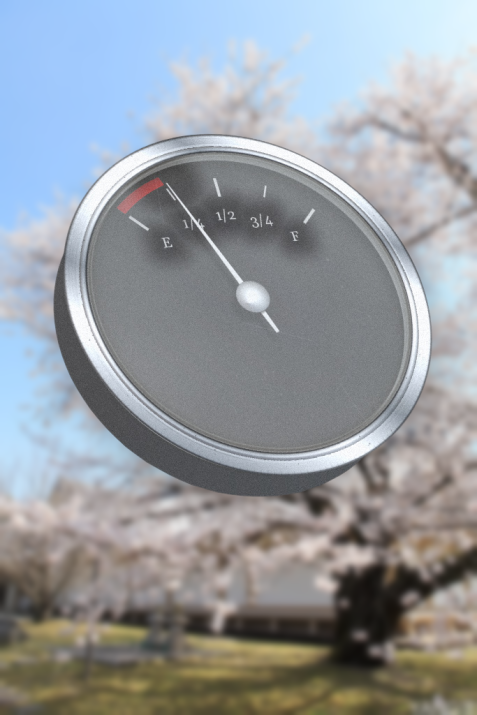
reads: {"value": 0.25}
